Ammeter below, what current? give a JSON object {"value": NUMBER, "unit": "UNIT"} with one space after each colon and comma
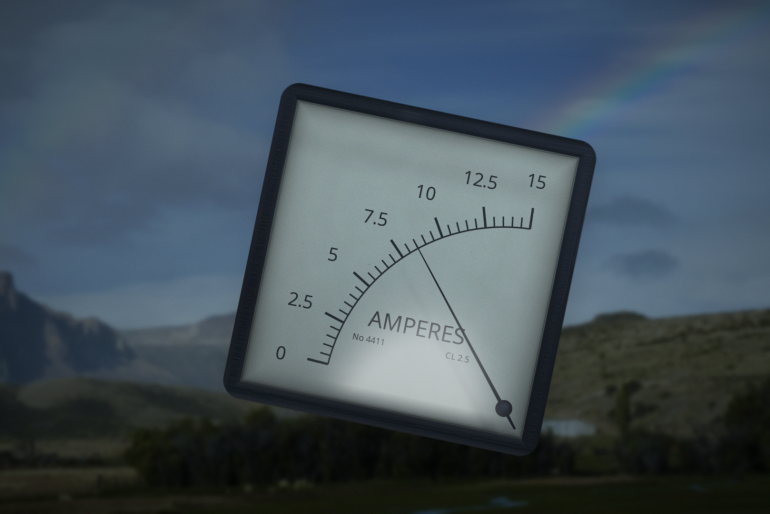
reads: {"value": 8.5, "unit": "A"}
